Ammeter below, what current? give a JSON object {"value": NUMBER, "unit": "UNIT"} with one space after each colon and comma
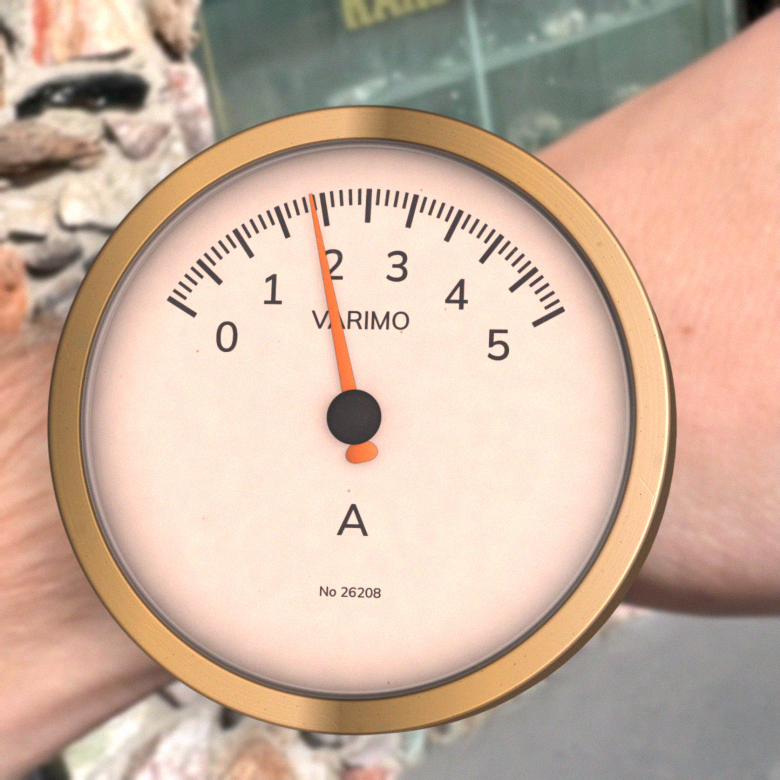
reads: {"value": 1.9, "unit": "A"}
